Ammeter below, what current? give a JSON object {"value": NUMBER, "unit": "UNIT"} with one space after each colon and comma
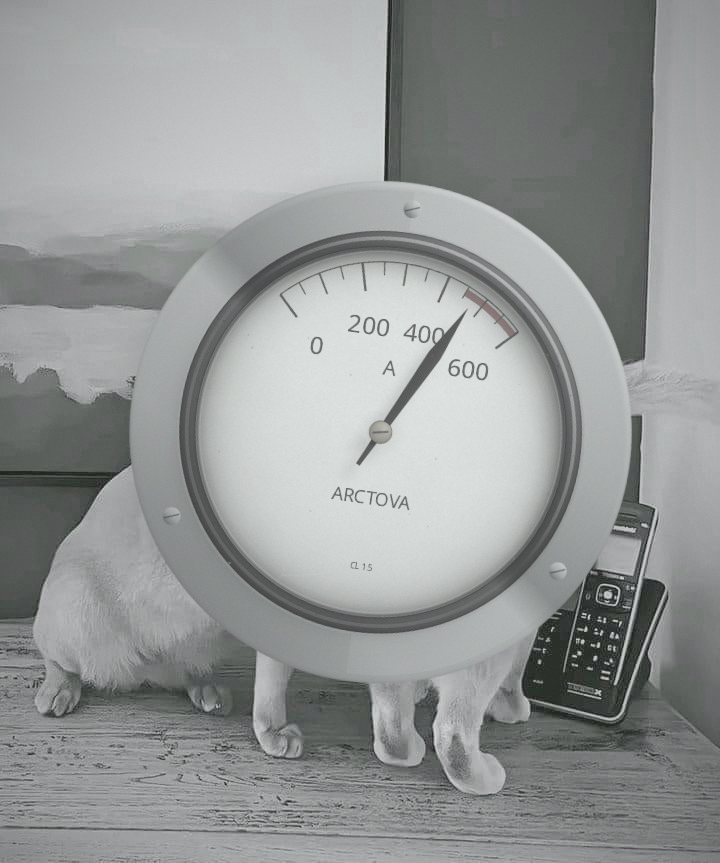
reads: {"value": 475, "unit": "A"}
